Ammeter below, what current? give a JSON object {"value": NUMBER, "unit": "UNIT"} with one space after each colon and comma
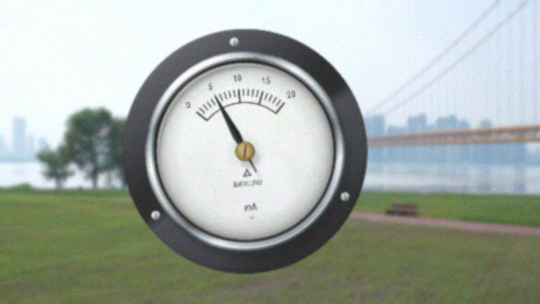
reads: {"value": 5, "unit": "mA"}
